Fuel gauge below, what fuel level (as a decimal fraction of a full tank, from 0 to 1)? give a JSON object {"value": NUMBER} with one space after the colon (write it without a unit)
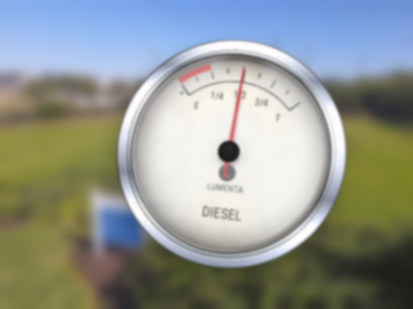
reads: {"value": 0.5}
